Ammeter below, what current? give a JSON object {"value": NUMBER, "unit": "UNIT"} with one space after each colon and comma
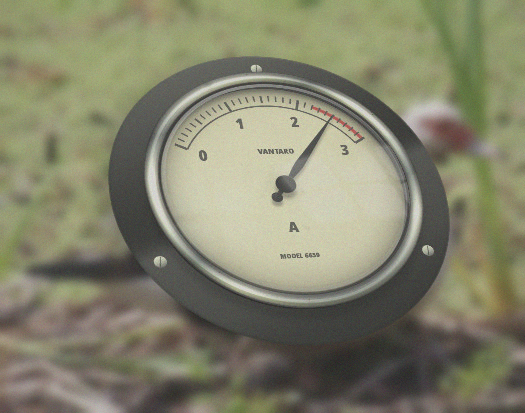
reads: {"value": 2.5, "unit": "A"}
